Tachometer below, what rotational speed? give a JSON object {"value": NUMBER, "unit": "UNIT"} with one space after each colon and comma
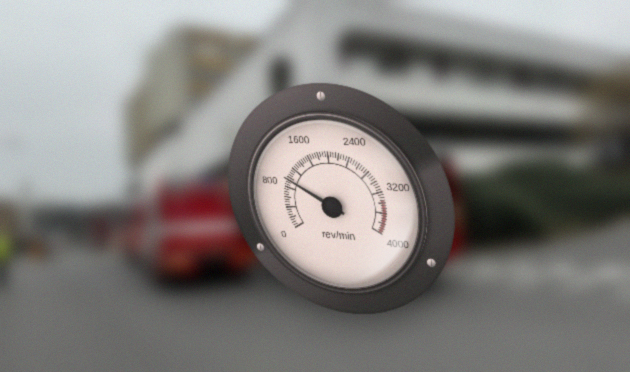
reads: {"value": 1000, "unit": "rpm"}
